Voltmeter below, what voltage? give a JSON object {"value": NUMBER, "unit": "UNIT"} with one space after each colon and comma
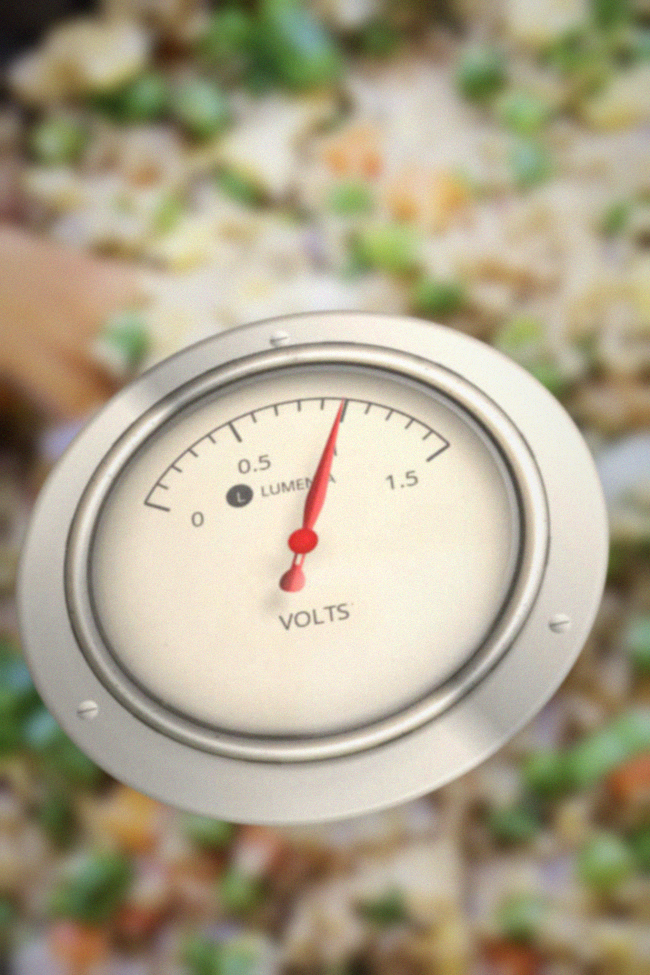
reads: {"value": 1, "unit": "V"}
